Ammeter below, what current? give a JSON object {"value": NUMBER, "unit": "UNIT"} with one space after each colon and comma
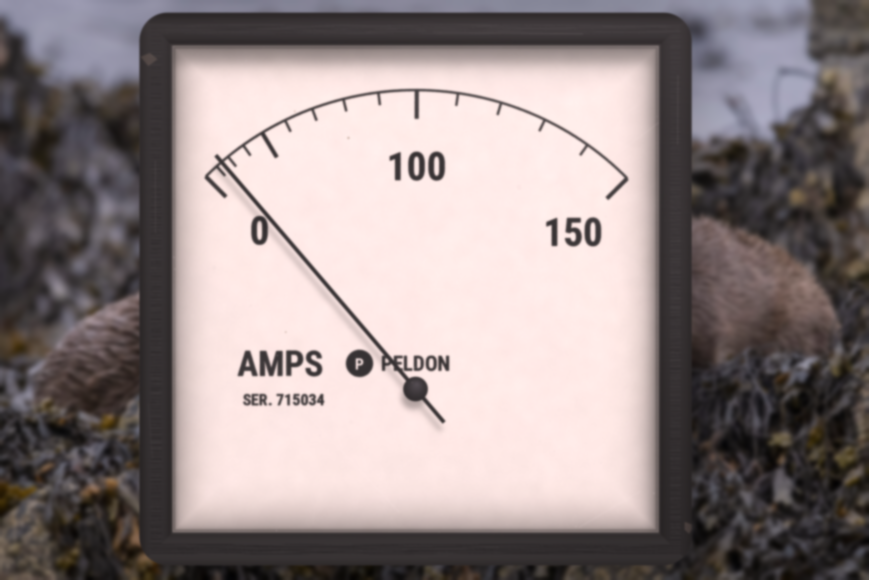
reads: {"value": 25, "unit": "A"}
